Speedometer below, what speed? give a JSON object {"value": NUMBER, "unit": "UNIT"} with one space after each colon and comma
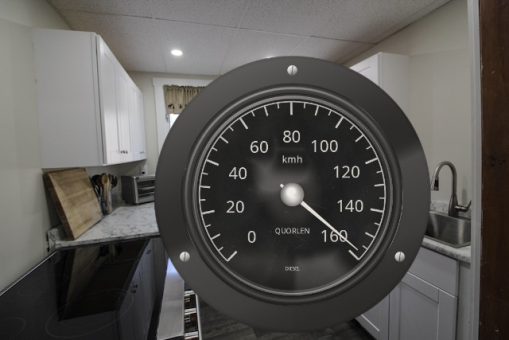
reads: {"value": 157.5, "unit": "km/h"}
